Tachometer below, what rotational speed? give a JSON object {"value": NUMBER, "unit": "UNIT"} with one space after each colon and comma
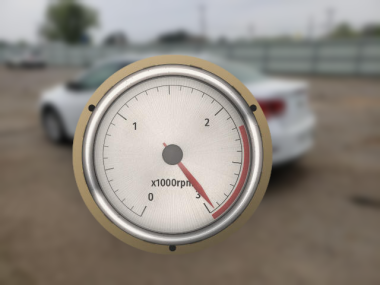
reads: {"value": 2950, "unit": "rpm"}
